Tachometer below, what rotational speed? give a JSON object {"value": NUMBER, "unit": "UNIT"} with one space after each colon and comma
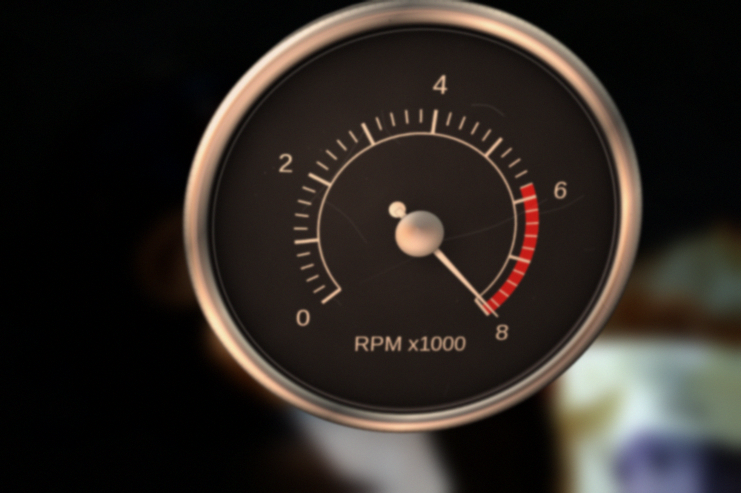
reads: {"value": 7900, "unit": "rpm"}
